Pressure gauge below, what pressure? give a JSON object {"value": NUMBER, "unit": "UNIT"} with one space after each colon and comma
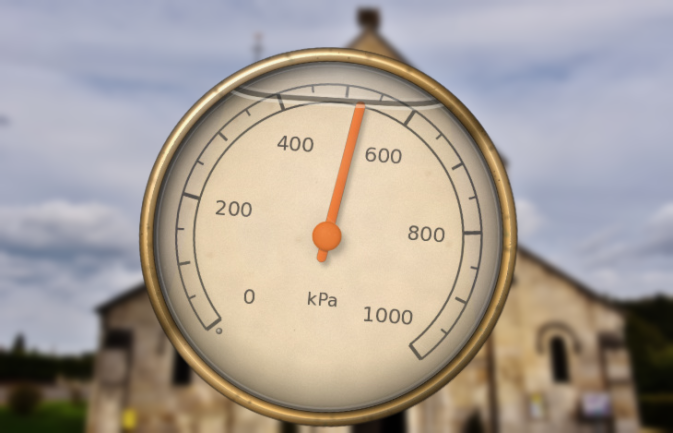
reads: {"value": 525, "unit": "kPa"}
